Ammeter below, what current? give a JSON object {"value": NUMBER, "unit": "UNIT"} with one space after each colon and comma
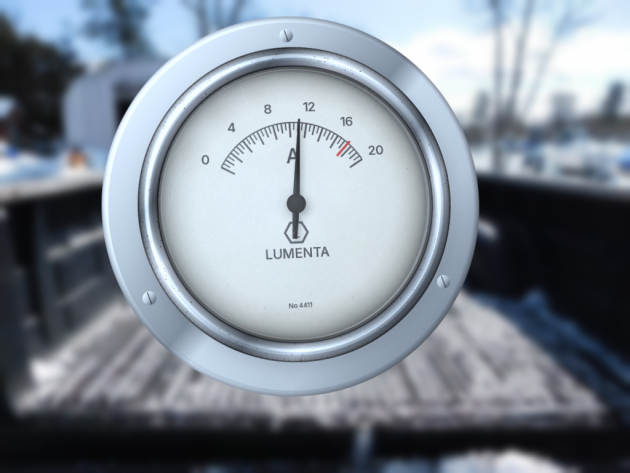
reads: {"value": 11, "unit": "A"}
